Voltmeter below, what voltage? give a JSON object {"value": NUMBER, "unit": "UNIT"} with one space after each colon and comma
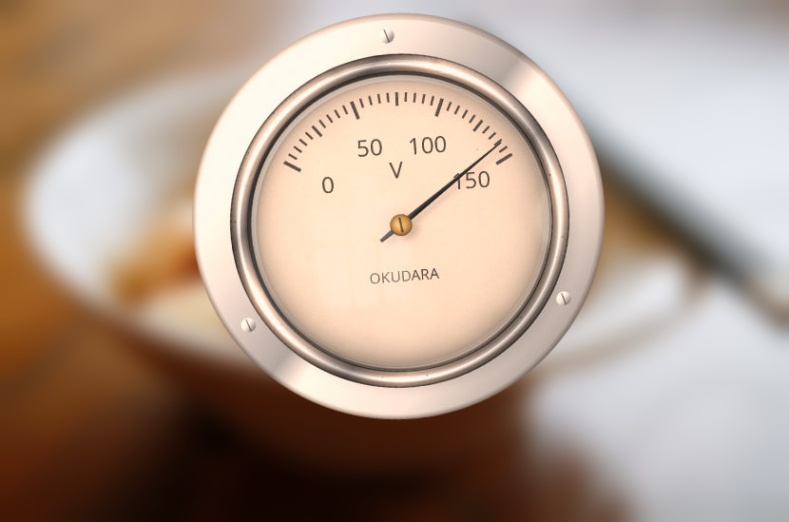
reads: {"value": 140, "unit": "V"}
